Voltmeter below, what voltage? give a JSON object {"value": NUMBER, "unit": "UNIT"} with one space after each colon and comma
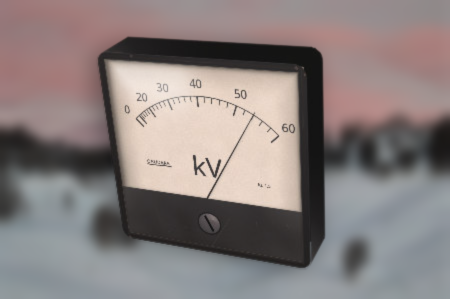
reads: {"value": 54, "unit": "kV"}
